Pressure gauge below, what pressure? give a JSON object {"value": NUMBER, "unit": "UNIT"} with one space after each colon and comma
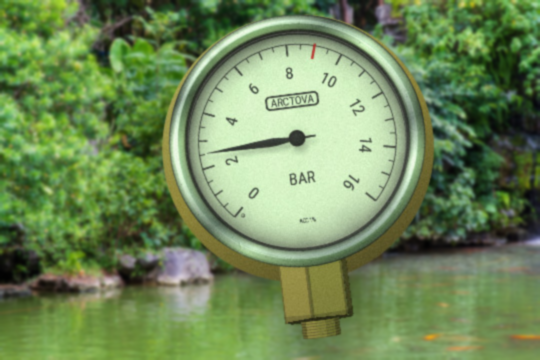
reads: {"value": 2.5, "unit": "bar"}
